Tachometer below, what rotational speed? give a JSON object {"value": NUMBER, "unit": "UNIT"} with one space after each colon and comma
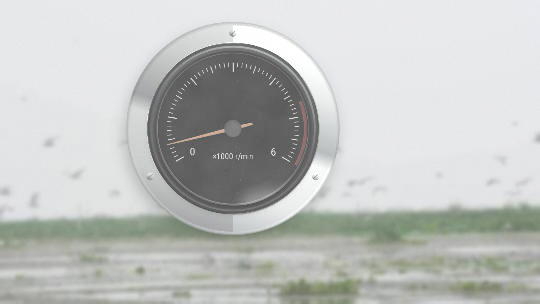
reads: {"value": 400, "unit": "rpm"}
